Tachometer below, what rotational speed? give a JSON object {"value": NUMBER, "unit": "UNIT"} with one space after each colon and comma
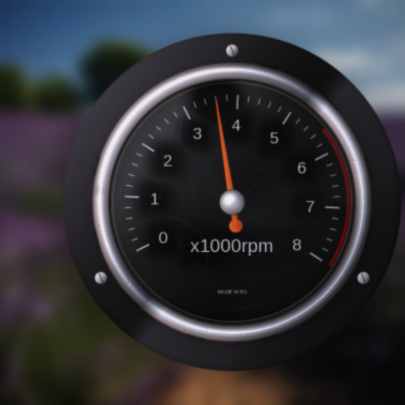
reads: {"value": 3600, "unit": "rpm"}
